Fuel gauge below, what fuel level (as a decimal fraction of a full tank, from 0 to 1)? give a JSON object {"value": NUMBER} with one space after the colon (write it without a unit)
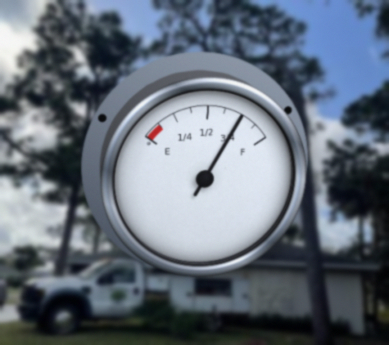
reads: {"value": 0.75}
